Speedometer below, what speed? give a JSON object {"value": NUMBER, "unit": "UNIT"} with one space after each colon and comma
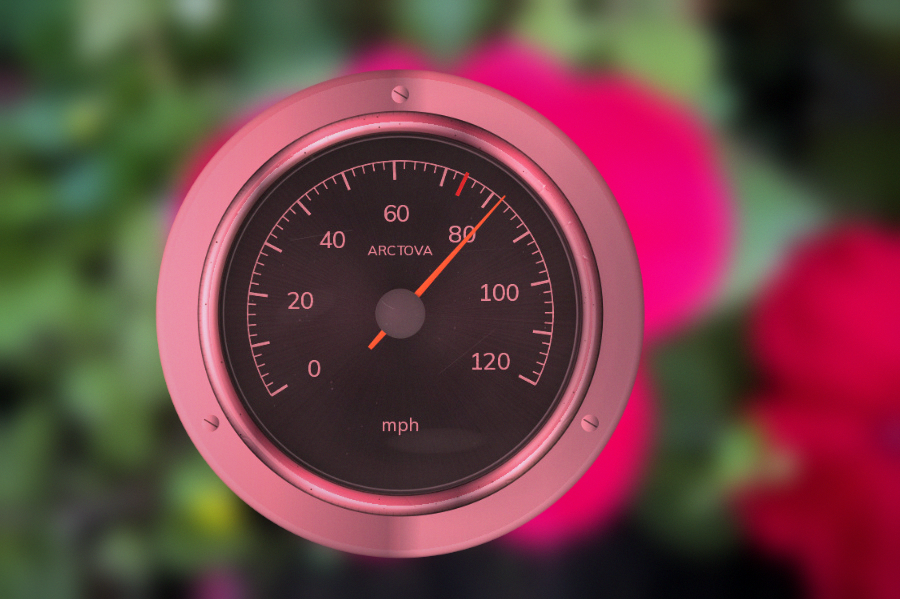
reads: {"value": 82, "unit": "mph"}
